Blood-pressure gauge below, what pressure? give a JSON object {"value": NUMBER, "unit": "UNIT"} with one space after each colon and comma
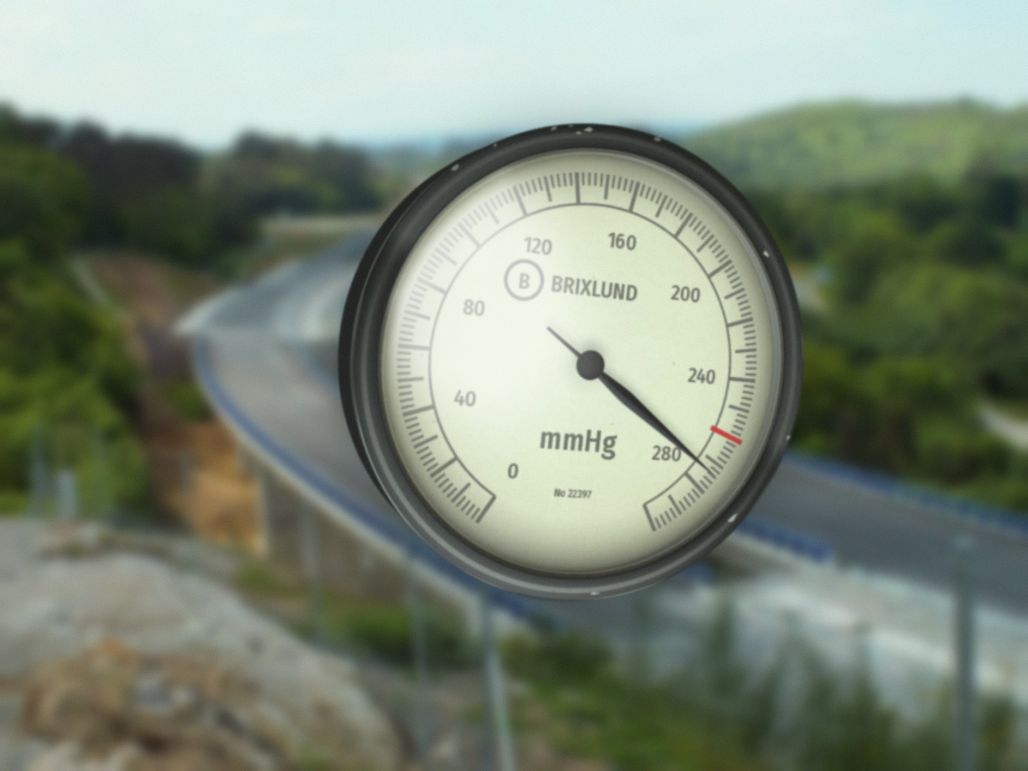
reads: {"value": 274, "unit": "mmHg"}
